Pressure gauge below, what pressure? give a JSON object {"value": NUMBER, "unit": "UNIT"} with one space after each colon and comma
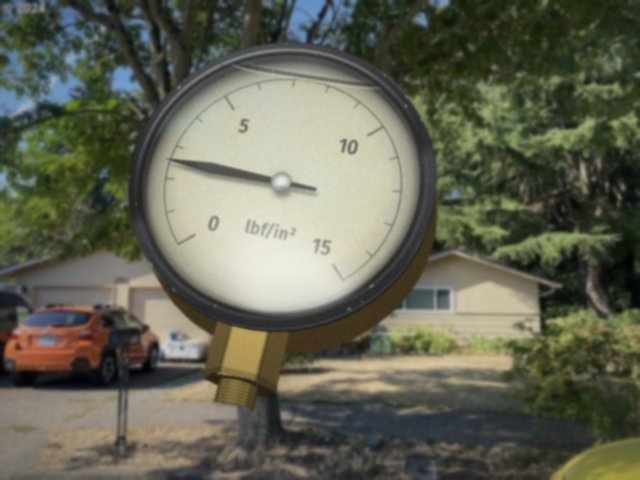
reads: {"value": 2.5, "unit": "psi"}
